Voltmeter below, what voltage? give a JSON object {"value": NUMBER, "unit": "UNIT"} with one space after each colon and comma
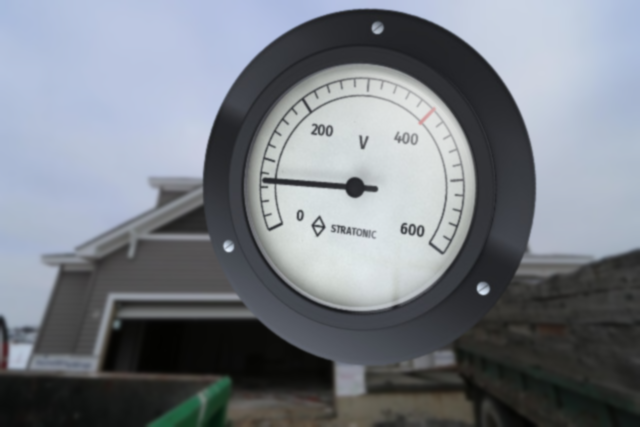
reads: {"value": 70, "unit": "V"}
